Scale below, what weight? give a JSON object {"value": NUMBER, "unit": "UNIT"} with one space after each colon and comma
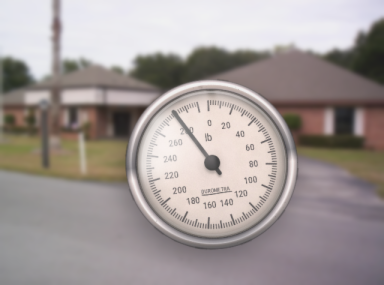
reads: {"value": 280, "unit": "lb"}
